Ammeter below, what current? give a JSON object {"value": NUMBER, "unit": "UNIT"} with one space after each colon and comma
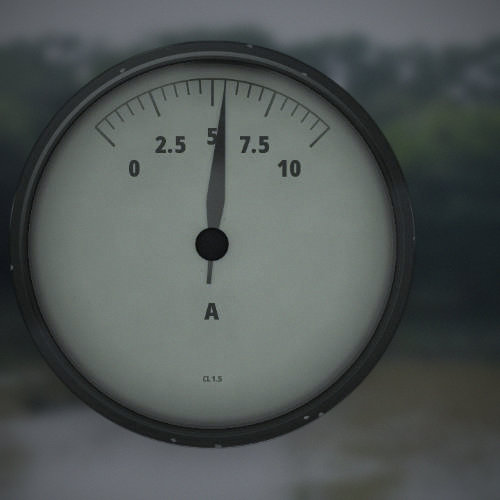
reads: {"value": 5.5, "unit": "A"}
